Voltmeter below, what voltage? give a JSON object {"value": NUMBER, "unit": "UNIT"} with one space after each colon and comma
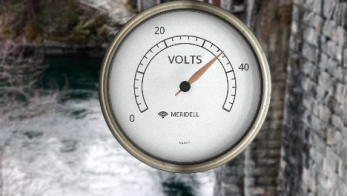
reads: {"value": 35, "unit": "V"}
